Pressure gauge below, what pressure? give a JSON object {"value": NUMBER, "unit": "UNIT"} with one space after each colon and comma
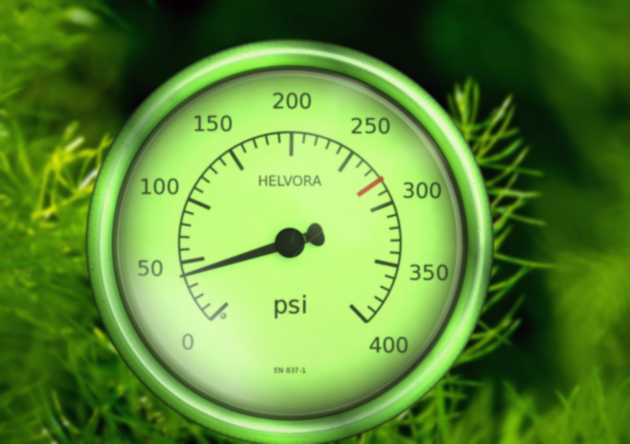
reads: {"value": 40, "unit": "psi"}
